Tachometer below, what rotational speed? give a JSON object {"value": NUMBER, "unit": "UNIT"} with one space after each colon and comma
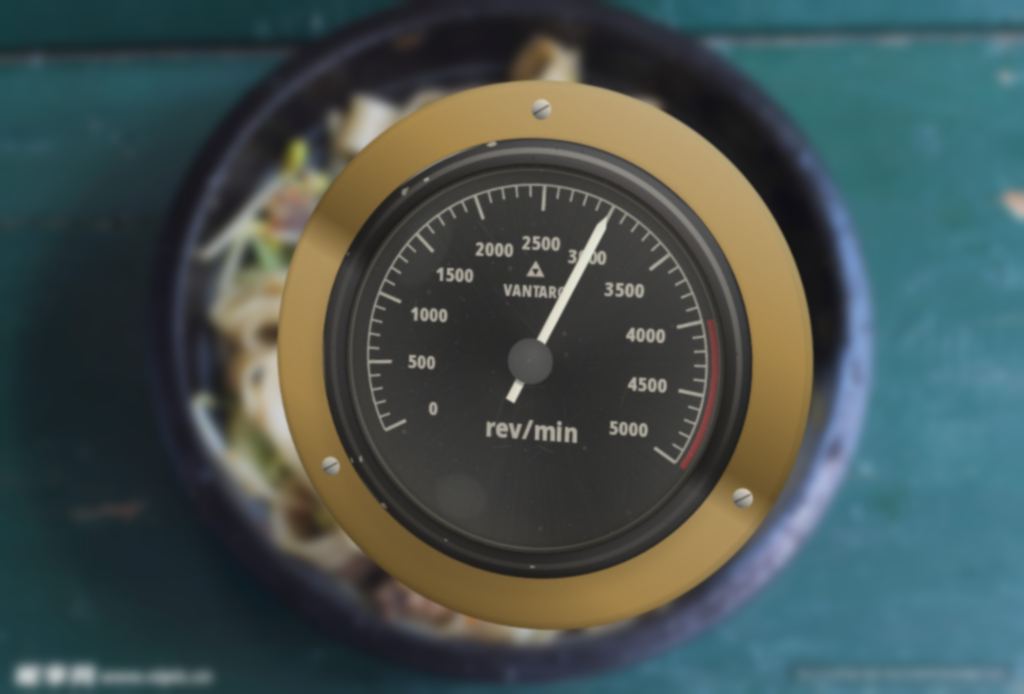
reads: {"value": 3000, "unit": "rpm"}
